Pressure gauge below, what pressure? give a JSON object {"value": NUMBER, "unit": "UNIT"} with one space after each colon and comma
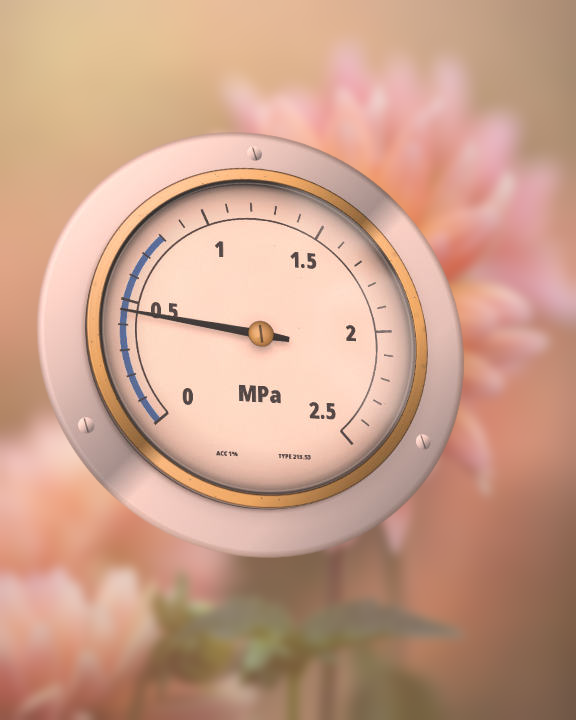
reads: {"value": 0.45, "unit": "MPa"}
